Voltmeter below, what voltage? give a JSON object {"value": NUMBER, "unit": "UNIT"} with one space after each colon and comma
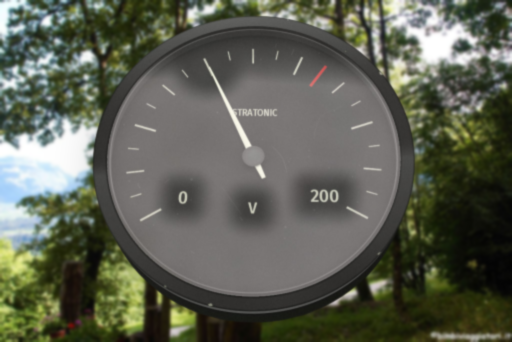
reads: {"value": 80, "unit": "V"}
